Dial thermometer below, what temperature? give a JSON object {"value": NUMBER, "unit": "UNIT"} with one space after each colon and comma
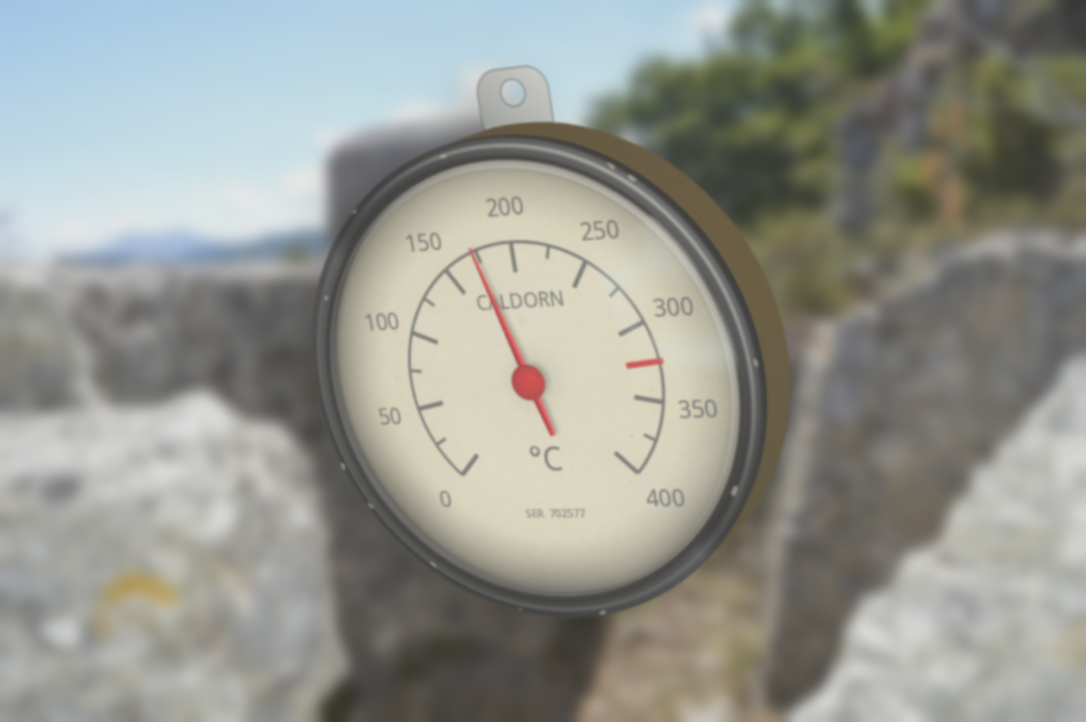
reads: {"value": 175, "unit": "°C"}
